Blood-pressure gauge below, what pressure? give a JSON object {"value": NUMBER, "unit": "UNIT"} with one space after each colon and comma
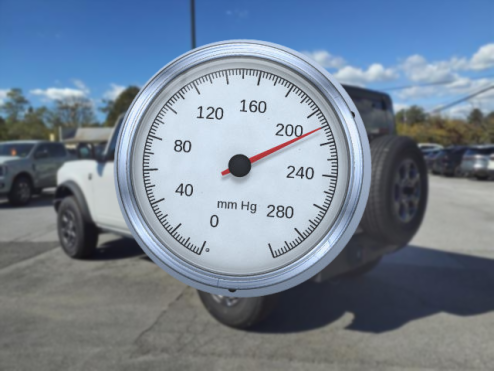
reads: {"value": 210, "unit": "mmHg"}
